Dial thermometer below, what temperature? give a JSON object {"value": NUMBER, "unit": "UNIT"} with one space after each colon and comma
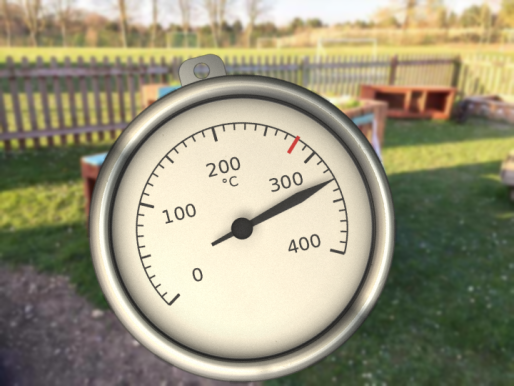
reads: {"value": 330, "unit": "°C"}
